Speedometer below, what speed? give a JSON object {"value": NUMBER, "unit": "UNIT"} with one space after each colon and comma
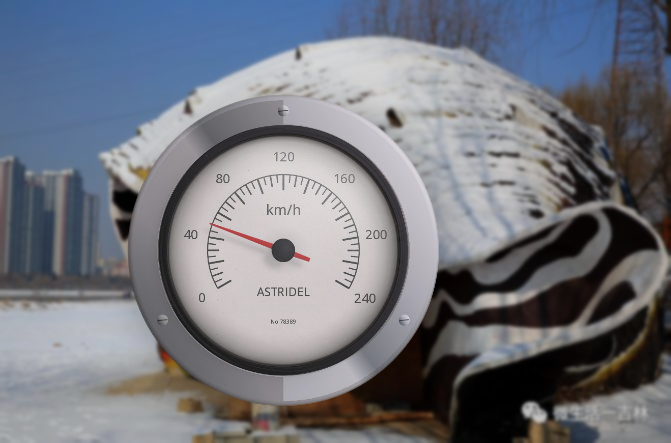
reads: {"value": 50, "unit": "km/h"}
